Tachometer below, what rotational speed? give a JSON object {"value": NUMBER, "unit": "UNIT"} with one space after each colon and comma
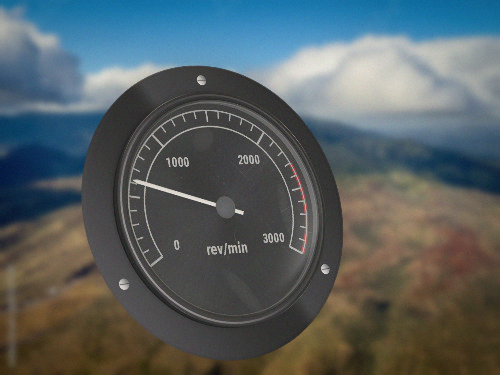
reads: {"value": 600, "unit": "rpm"}
